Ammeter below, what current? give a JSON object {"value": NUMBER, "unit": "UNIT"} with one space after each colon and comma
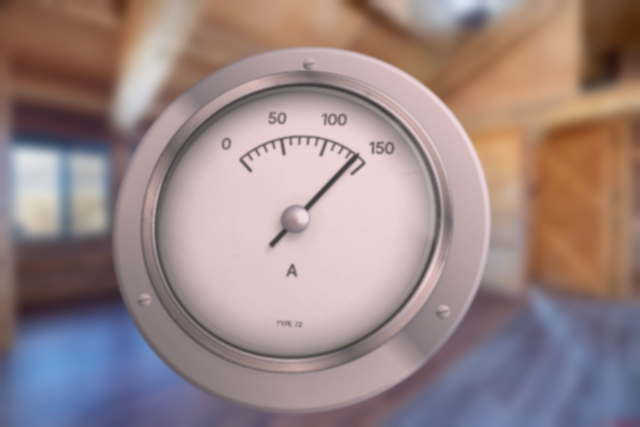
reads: {"value": 140, "unit": "A"}
